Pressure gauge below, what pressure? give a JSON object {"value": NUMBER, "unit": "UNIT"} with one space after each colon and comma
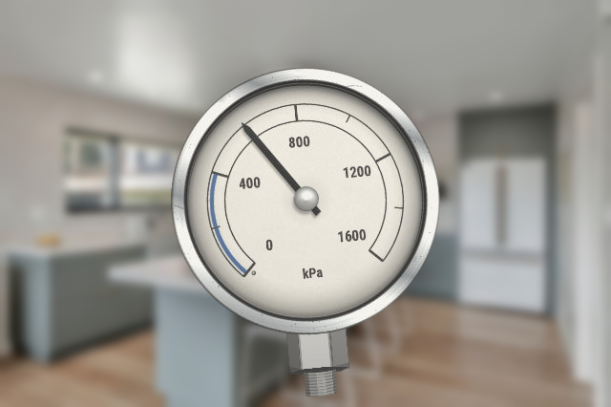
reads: {"value": 600, "unit": "kPa"}
